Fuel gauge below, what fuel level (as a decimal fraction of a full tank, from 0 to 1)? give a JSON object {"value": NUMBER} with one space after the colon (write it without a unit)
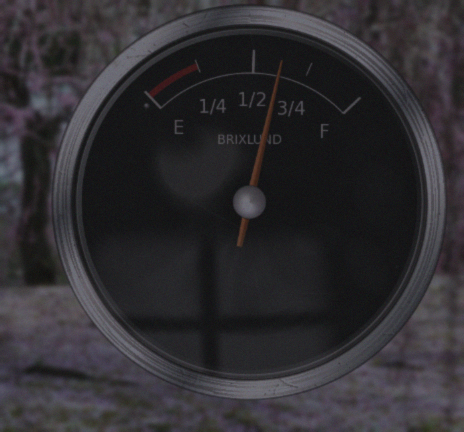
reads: {"value": 0.625}
